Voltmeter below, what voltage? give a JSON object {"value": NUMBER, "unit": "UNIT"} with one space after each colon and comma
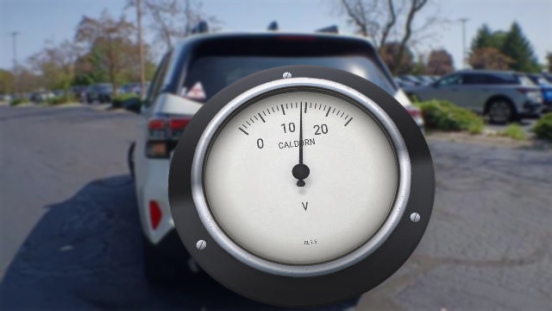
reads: {"value": 14, "unit": "V"}
